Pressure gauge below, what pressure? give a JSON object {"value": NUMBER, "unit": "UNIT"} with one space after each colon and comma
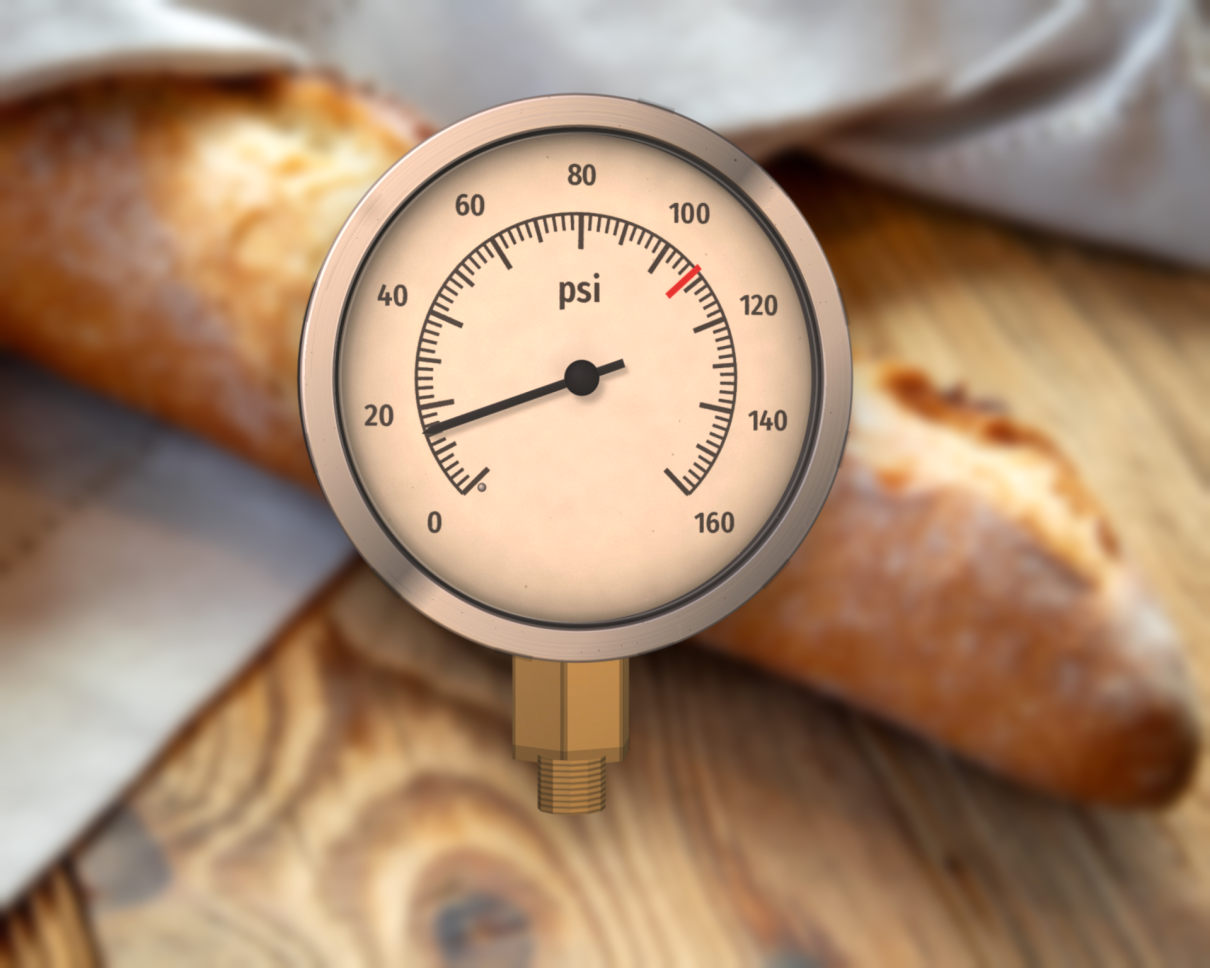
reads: {"value": 15, "unit": "psi"}
